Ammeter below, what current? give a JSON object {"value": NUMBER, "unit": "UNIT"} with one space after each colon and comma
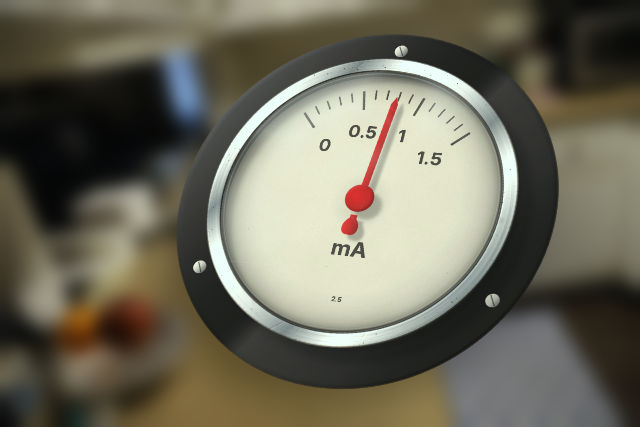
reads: {"value": 0.8, "unit": "mA"}
